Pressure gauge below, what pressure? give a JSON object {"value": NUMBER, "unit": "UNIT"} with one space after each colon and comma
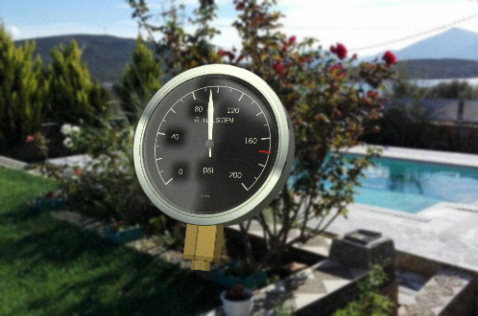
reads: {"value": 95, "unit": "psi"}
